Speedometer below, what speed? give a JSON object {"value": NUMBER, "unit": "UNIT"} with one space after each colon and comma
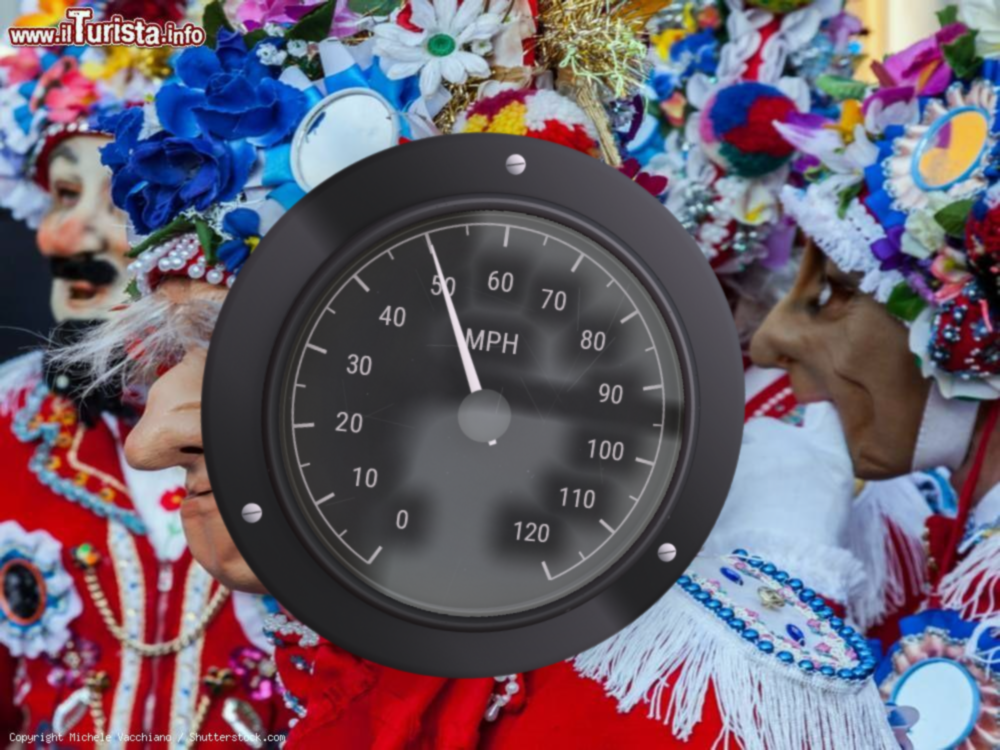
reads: {"value": 50, "unit": "mph"}
